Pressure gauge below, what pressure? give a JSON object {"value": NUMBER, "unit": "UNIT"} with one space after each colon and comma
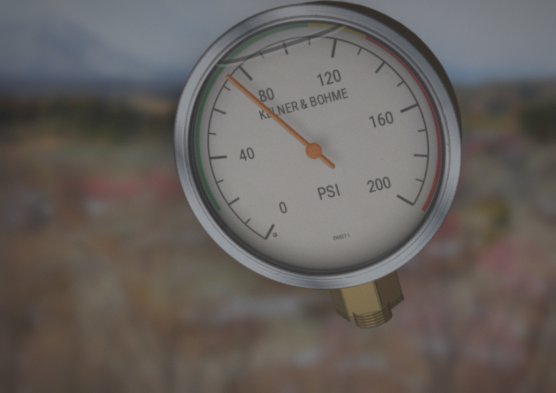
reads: {"value": 75, "unit": "psi"}
